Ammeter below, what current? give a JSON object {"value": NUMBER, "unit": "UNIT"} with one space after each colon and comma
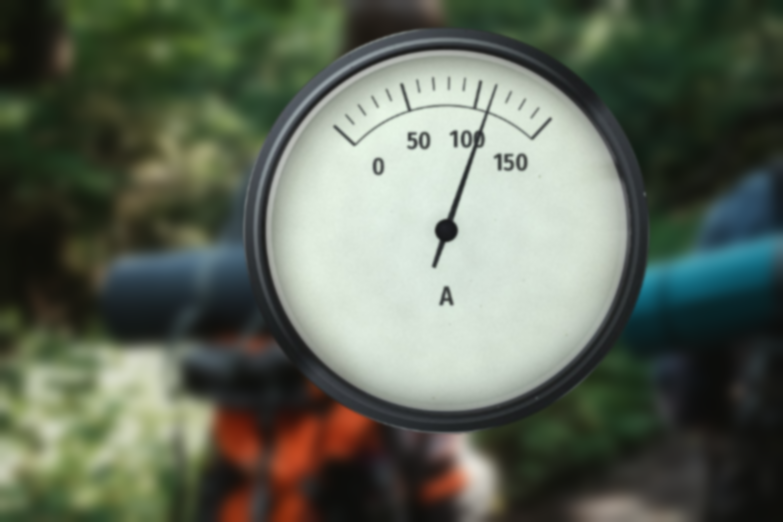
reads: {"value": 110, "unit": "A"}
